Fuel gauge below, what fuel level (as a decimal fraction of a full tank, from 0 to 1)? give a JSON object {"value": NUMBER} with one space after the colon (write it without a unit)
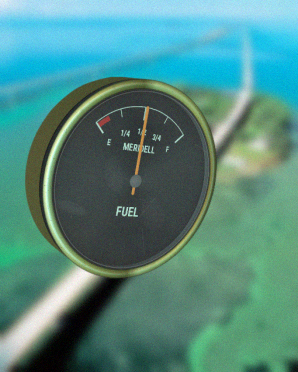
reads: {"value": 0.5}
